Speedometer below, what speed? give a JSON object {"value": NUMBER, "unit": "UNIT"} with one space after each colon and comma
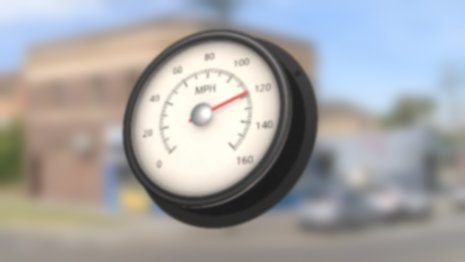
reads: {"value": 120, "unit": "mph"}
